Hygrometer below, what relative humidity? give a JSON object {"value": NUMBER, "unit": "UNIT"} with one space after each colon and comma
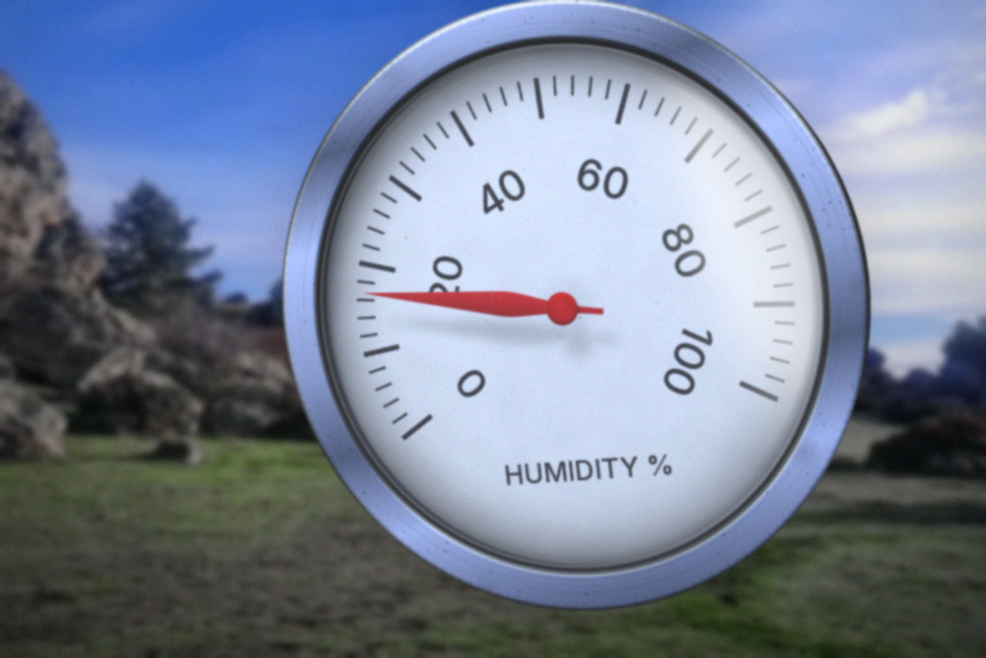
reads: {"value": 17, "unit": "%"}
